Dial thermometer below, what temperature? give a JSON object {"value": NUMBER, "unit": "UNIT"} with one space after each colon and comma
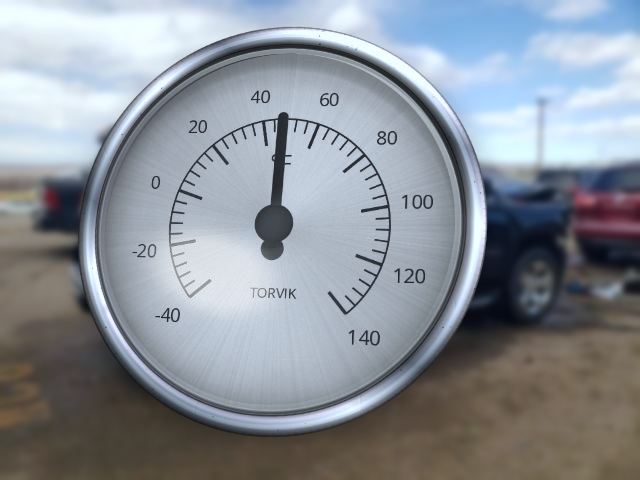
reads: {"value": 48, "unit": "°F"}
